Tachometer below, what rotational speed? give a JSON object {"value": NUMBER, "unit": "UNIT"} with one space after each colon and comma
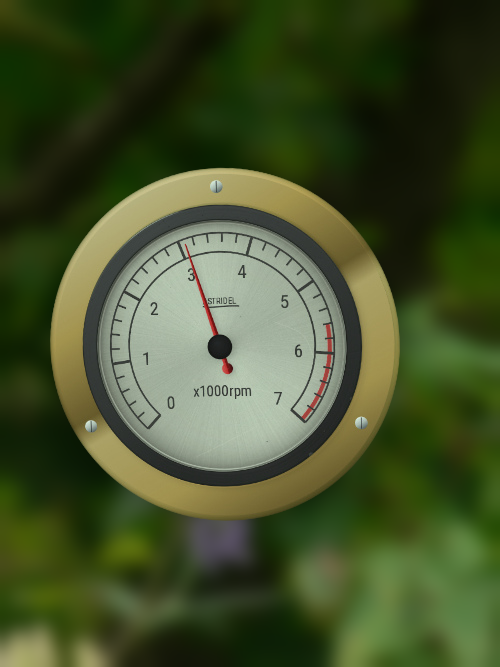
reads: {"value": 3100, "unit": "rpm"}
